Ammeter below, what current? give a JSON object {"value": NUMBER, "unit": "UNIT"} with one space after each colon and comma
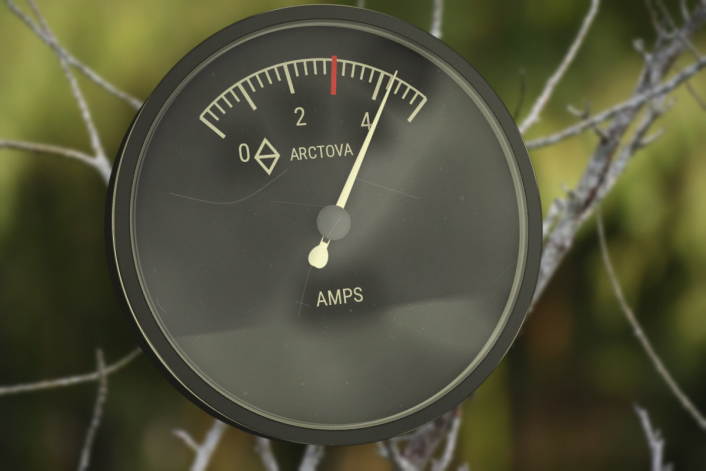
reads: {"value": 4.2, "unit": "A"}
